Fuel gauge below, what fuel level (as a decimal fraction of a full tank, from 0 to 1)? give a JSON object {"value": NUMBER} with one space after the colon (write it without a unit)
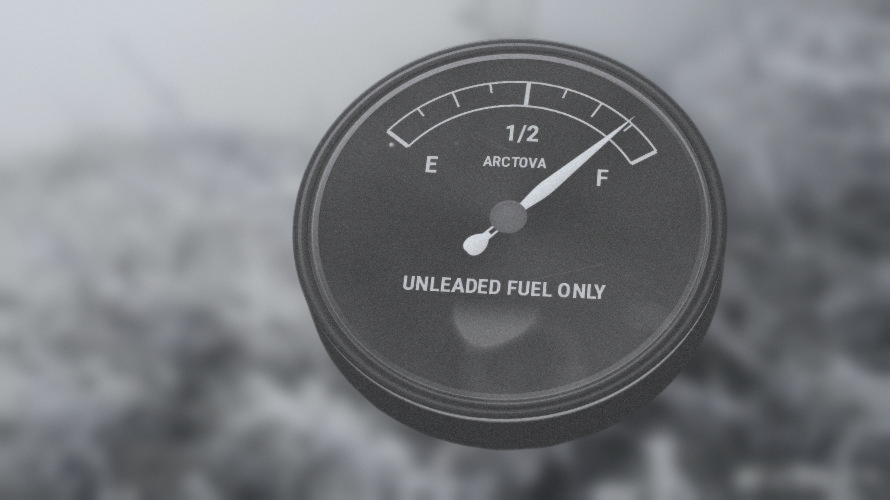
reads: {"value": 0.875}
